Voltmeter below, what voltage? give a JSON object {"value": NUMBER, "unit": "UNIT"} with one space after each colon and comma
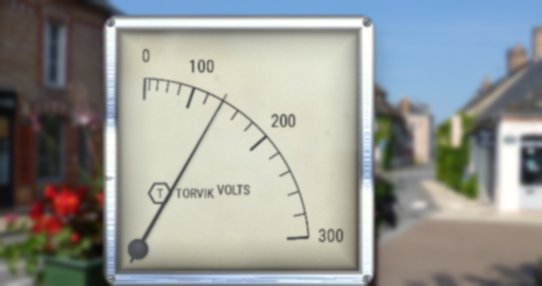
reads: {"value": 140, "unit": "V"}
